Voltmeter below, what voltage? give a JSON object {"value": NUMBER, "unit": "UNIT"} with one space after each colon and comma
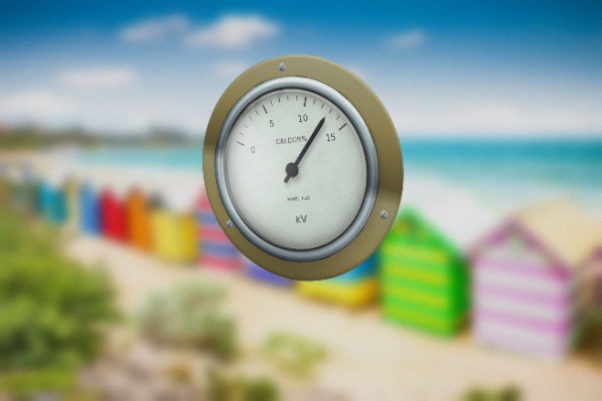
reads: {"value": 13, "unit": "kV"}
